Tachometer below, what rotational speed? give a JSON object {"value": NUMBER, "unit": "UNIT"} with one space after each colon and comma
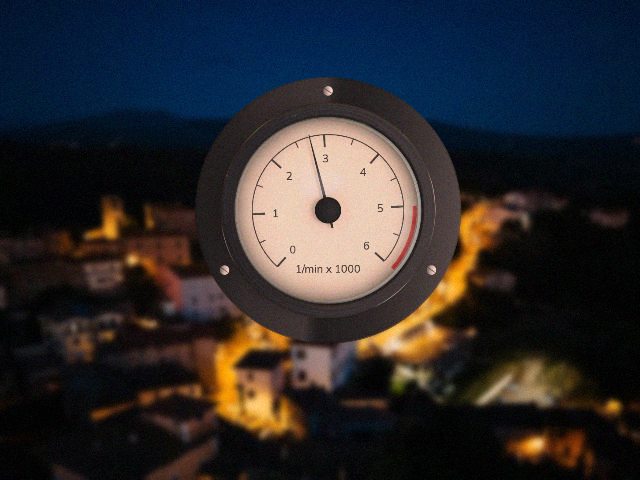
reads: {"value": 2750, "unit": "rpm"}
